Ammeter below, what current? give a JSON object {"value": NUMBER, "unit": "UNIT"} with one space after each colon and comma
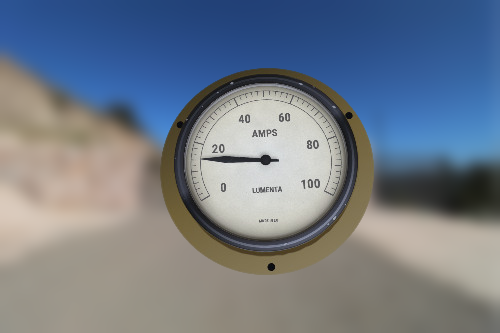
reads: {"value": 14, "unit": "A"}
